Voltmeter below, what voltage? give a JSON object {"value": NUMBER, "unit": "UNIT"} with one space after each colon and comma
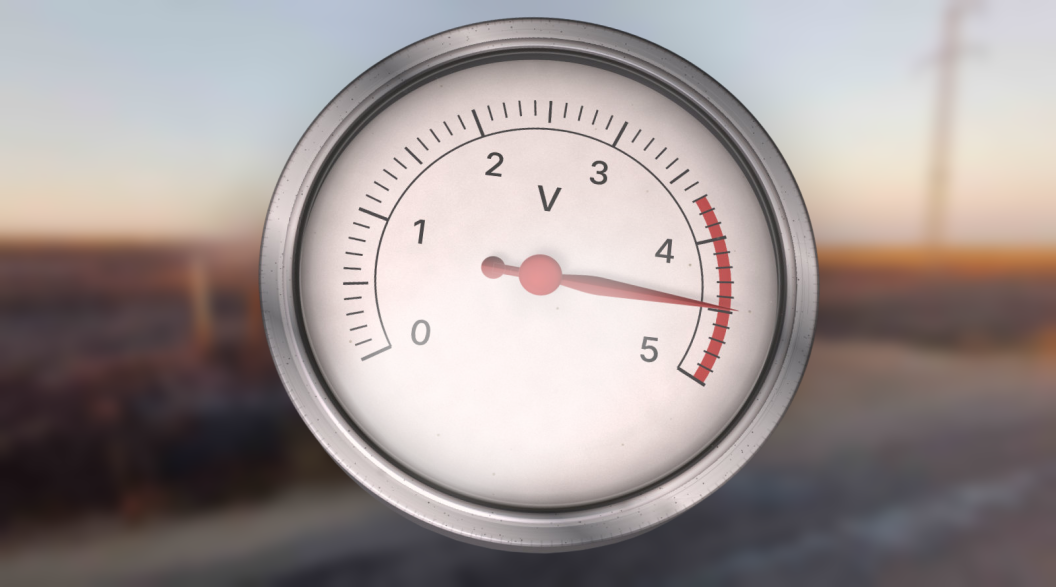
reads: {"value": 4.5, "unit": "V"}
